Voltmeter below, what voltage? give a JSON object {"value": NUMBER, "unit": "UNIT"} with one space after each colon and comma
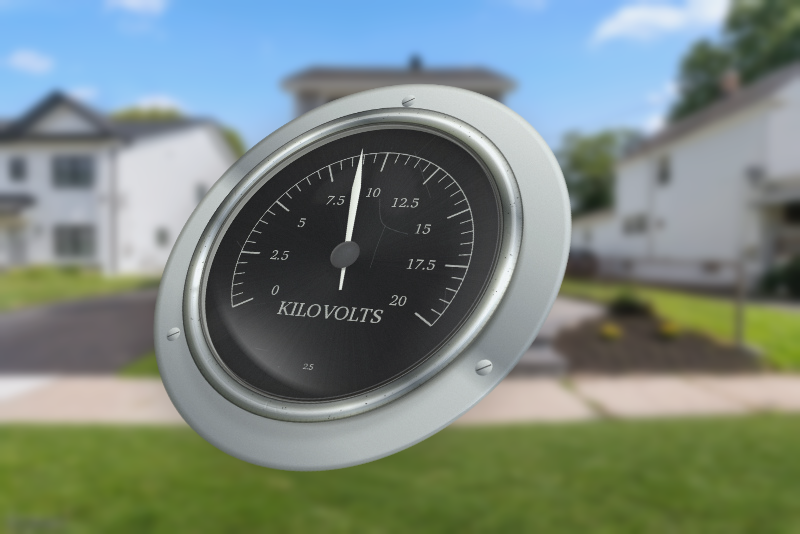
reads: {"value": 9, "unit": "kV"}
